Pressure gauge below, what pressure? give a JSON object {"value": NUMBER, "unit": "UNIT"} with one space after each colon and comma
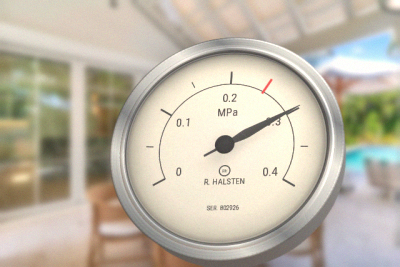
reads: {"value": 0.3, "unit": "MPa"}
